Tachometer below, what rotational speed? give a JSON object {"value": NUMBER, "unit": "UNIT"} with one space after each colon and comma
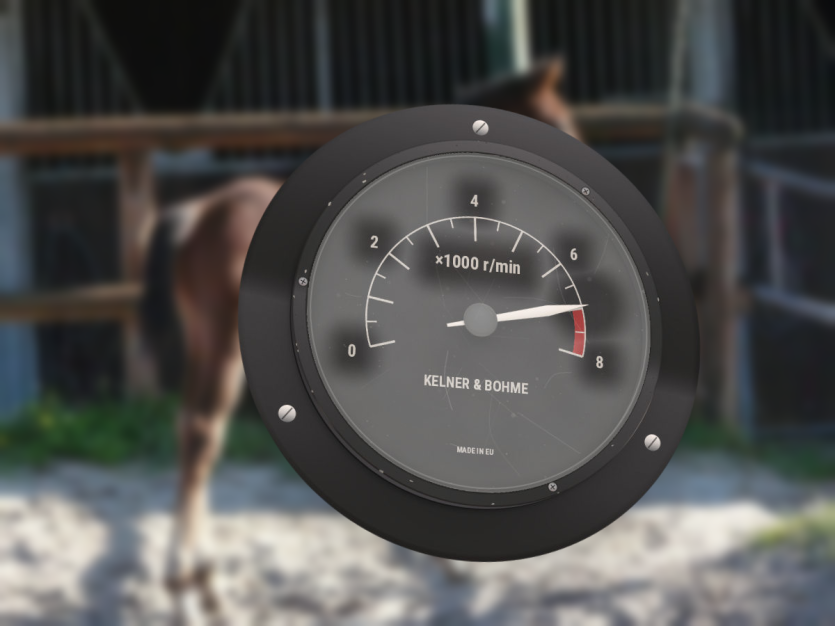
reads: {"value": 7000, "unit": "rpm"}
